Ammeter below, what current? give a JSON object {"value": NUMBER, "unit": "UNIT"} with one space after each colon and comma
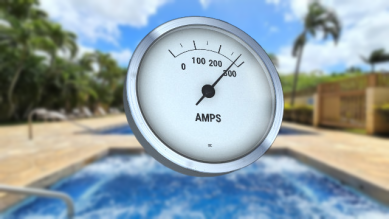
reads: {"value": 275, "unit": "A"}
